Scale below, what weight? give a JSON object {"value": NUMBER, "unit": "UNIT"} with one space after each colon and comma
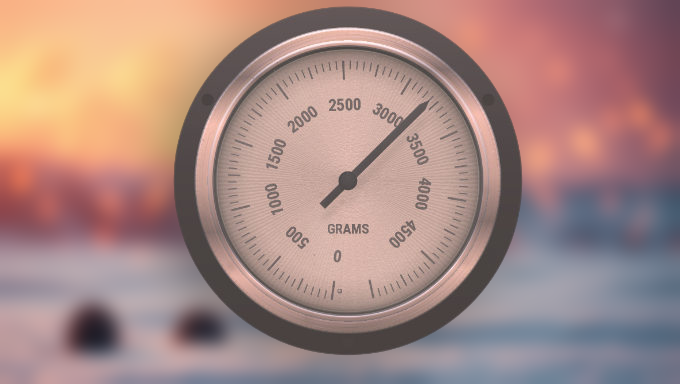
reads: {"value": 3200, "unit": "g"}
